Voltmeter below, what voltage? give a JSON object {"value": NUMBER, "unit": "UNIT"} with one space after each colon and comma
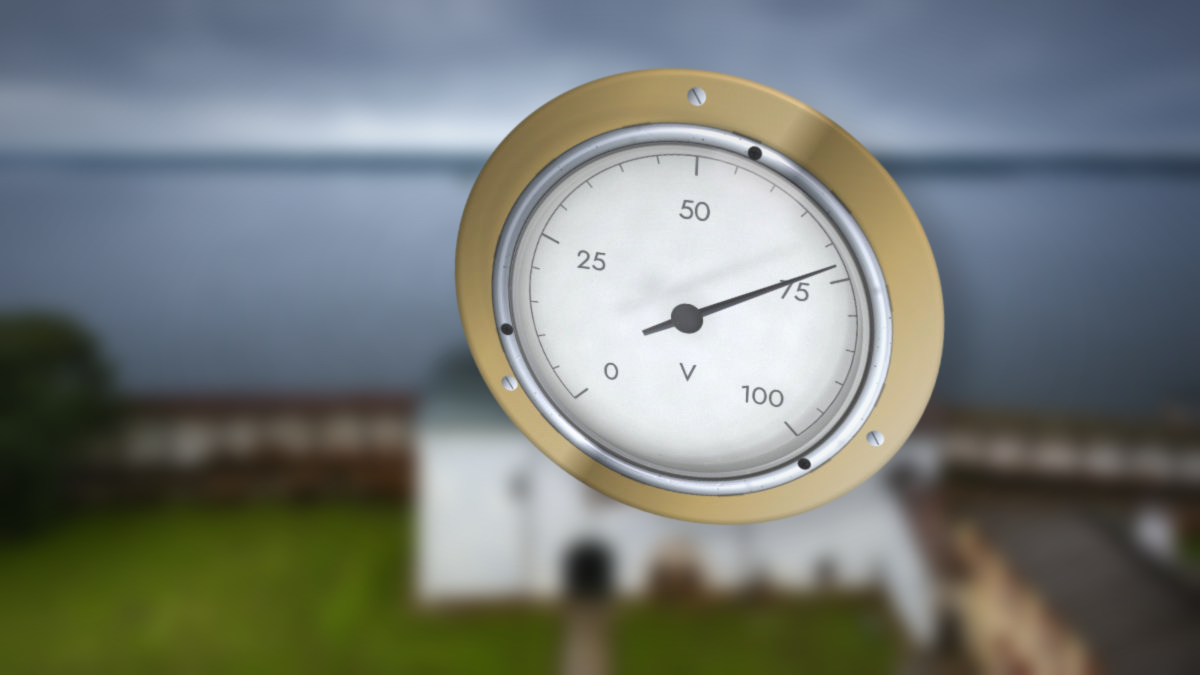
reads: {"value": 72.5, "unit": "V"}
